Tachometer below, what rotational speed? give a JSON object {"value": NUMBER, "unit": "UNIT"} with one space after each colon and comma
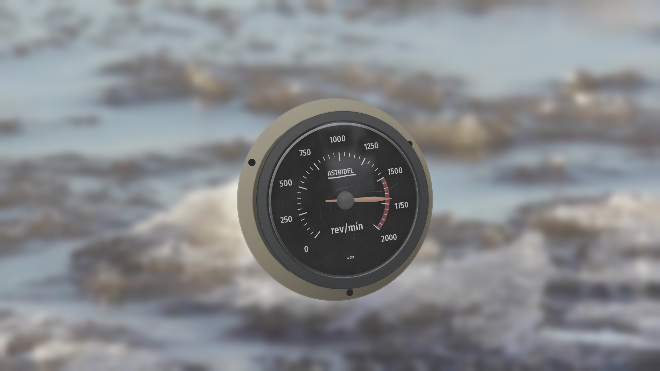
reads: {"value": 1700, "unit": "rpm"}
